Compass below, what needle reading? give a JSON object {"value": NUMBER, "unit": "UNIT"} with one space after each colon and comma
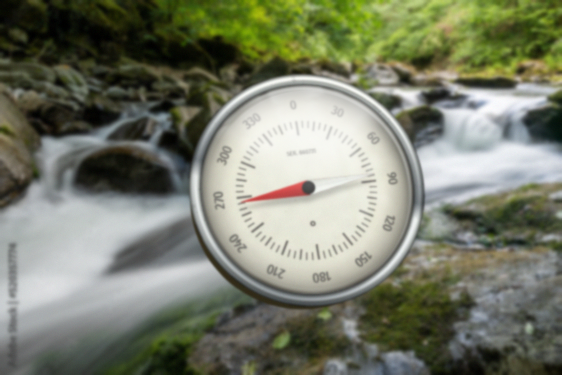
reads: {"value": 265, "unit": "°"}
